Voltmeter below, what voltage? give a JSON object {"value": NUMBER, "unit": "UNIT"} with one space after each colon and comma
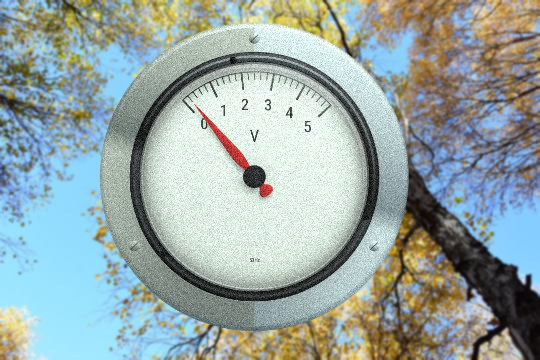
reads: {"value": 0.2, "unit": "V"}
